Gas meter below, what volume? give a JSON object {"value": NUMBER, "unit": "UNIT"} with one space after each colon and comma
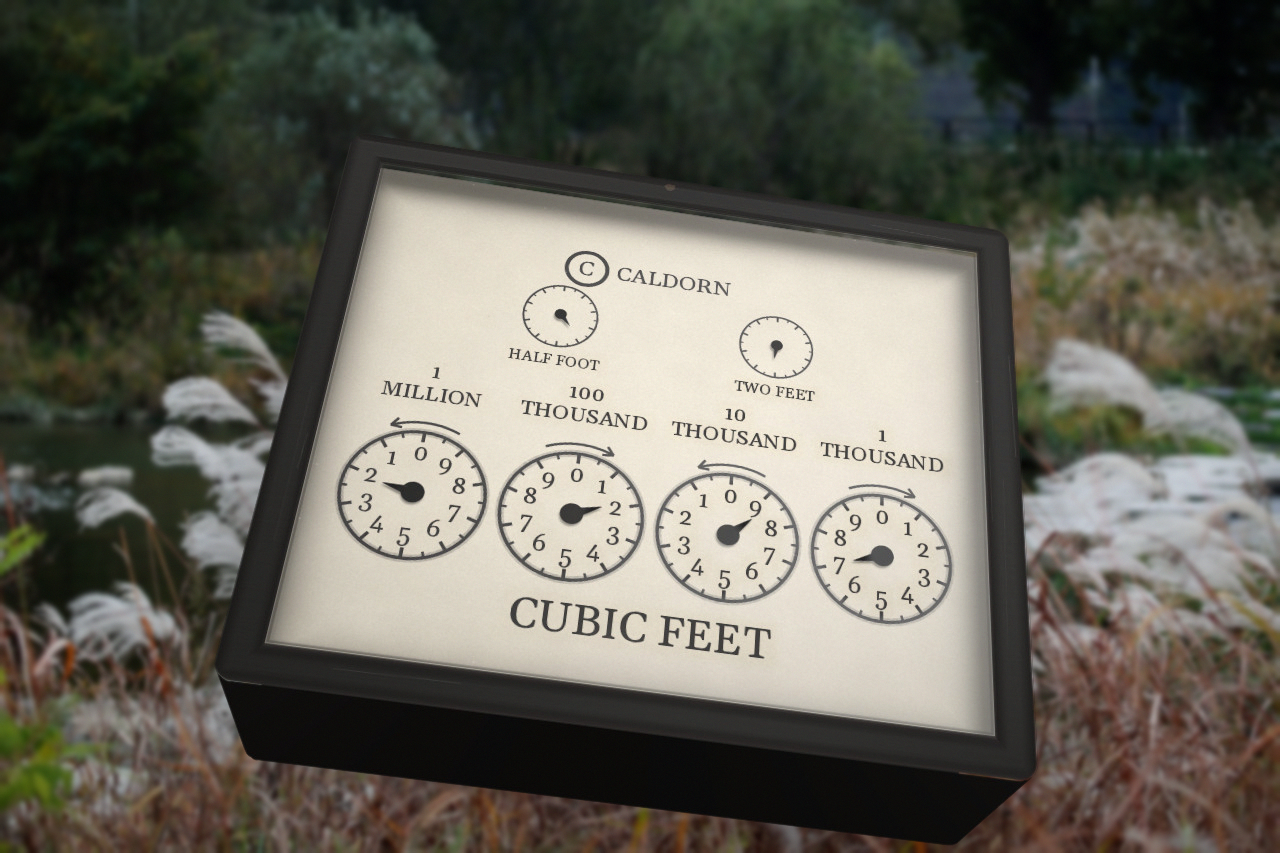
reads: {"value": 218700, "unit": "ft³"}
